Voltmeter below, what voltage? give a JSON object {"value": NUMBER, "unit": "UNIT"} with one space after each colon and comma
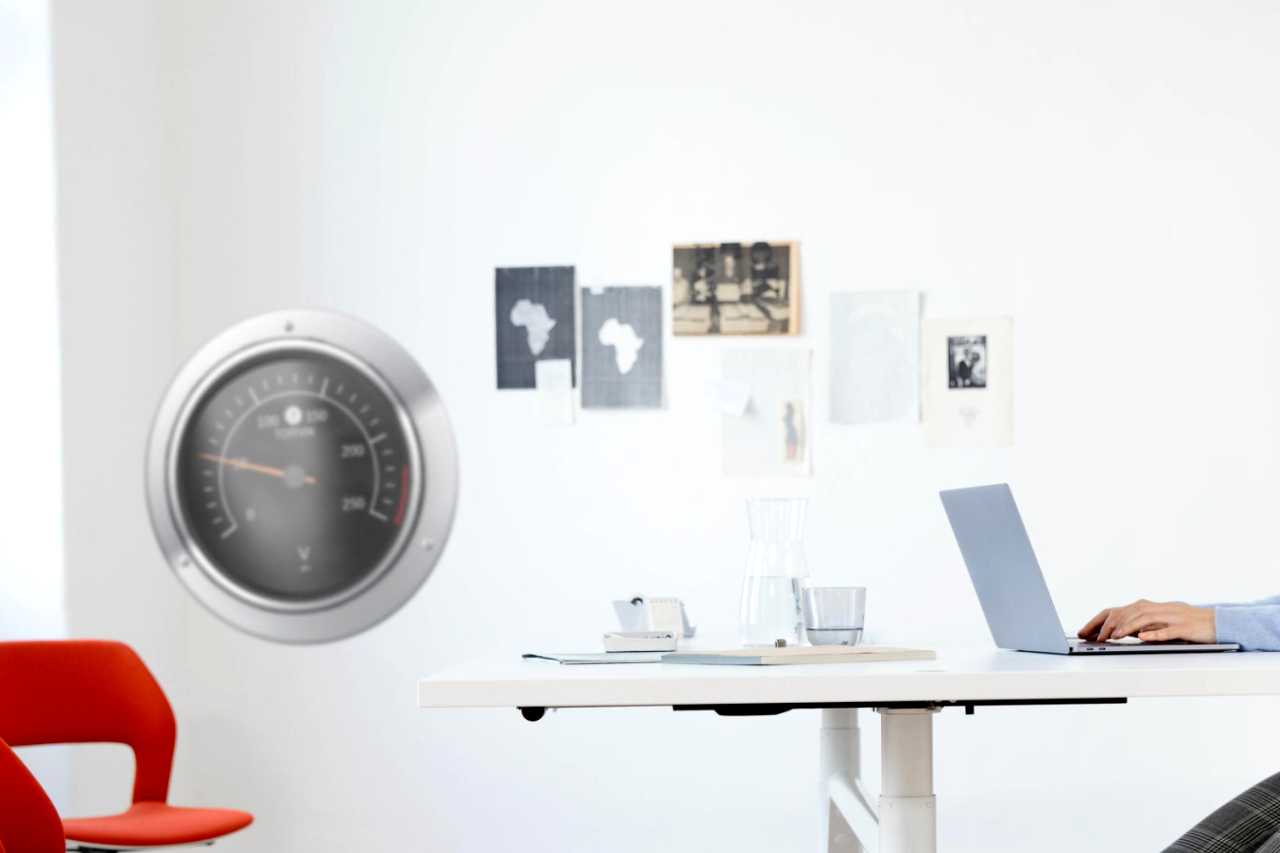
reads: {"value": 50, "unit": "V"}
